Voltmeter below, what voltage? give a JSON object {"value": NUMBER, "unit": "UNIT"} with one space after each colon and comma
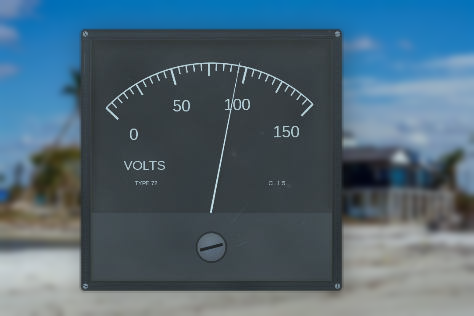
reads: {"value": 95, "unit": "V"}
